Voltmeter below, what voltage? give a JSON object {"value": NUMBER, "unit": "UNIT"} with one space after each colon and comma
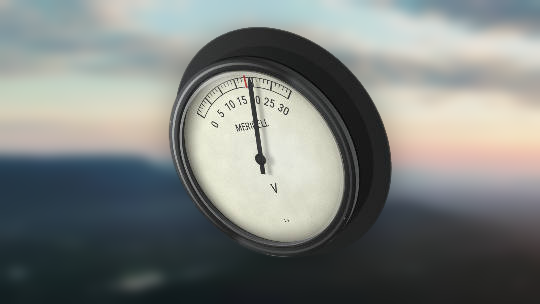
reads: {"value": 20, "unit": "V"}
